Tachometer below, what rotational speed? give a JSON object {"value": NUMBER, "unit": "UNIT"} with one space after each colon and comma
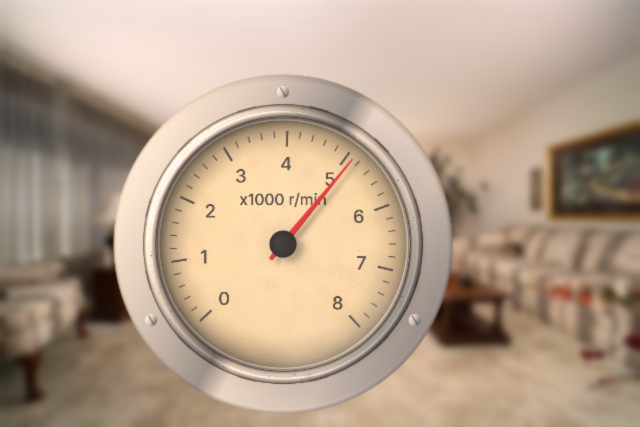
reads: {"value": 5100, "unit": "rpm"}
